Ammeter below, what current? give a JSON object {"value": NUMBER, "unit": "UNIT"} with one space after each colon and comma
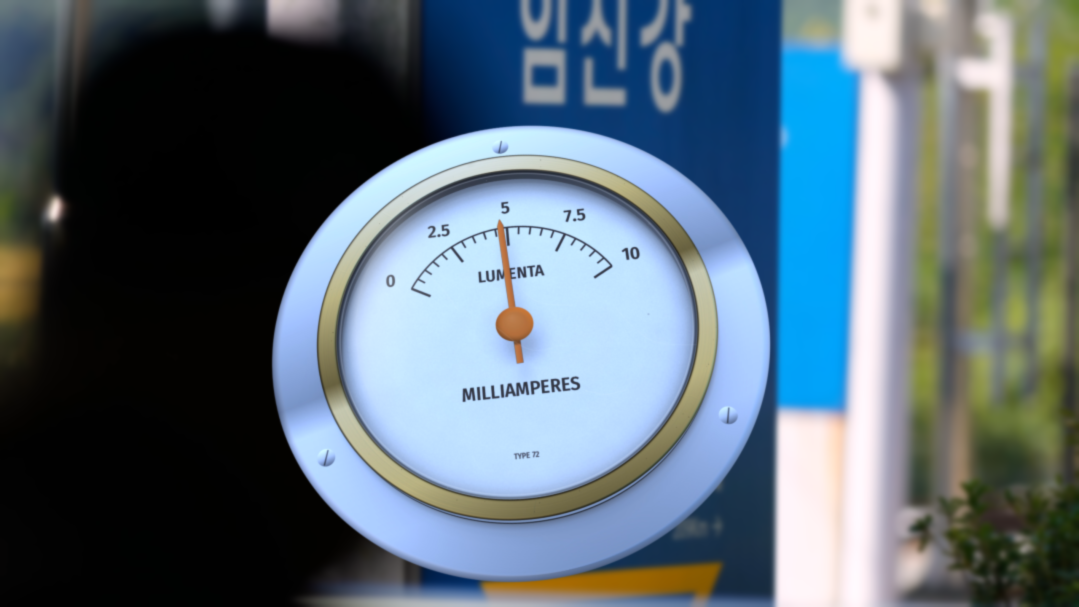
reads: {"value": 4.75, "unit": "mA"}
